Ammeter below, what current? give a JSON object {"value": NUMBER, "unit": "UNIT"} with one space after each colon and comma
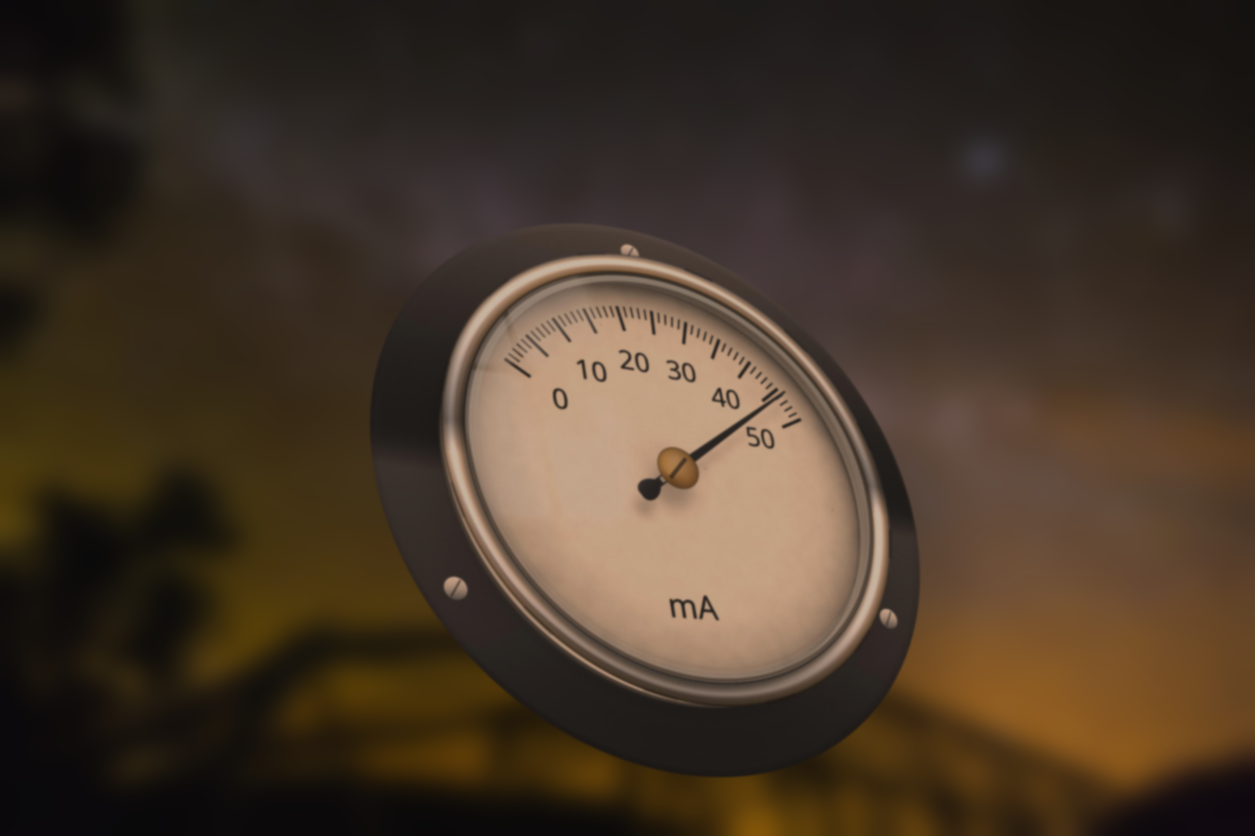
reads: {"value": 46, "unit": "mA"}
